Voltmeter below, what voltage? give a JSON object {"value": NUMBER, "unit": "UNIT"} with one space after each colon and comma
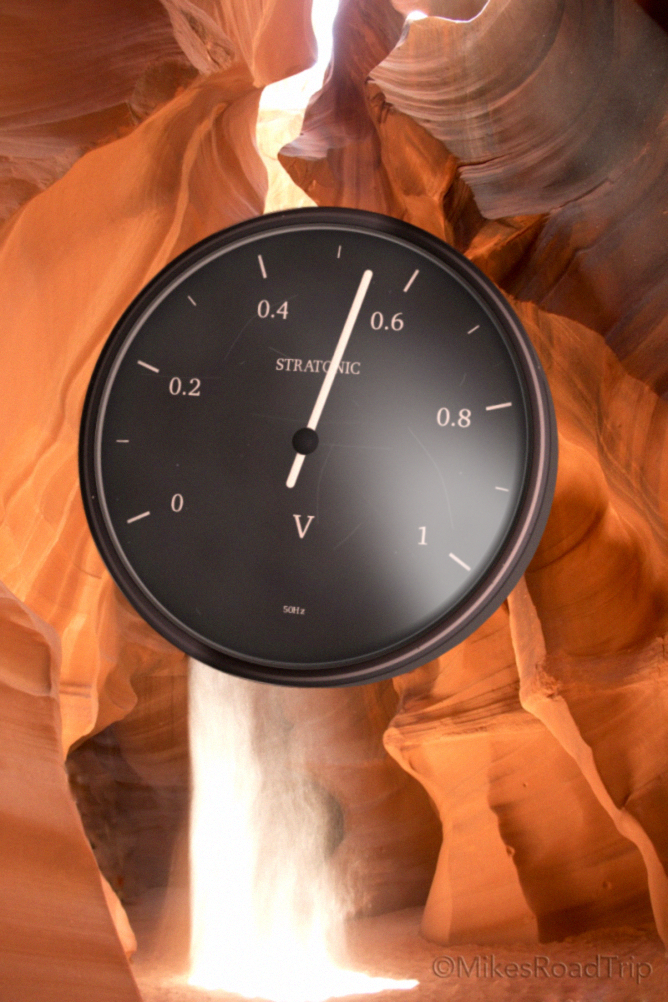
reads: {"value": 0.55, "unit": "V"}
